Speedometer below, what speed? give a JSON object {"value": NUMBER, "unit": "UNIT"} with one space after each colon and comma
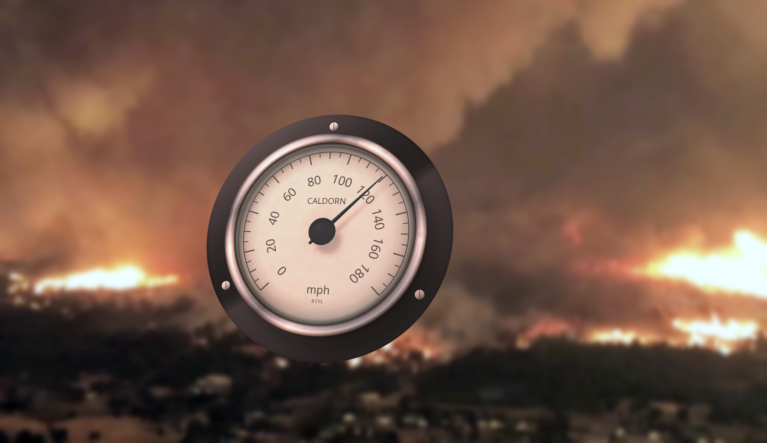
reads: {"value": 120, "unit": "mph"}
